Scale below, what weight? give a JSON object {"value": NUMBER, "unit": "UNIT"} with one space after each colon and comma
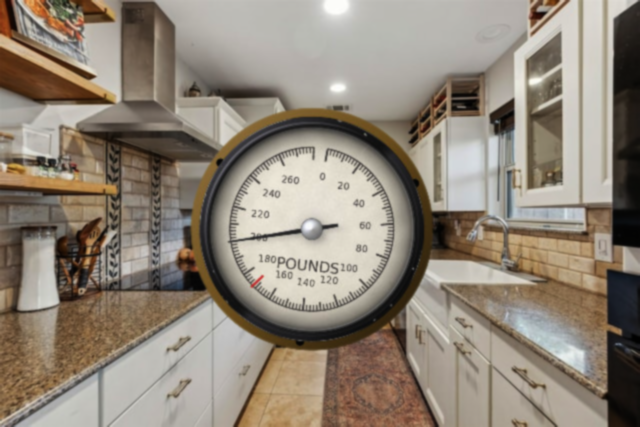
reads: {"value": 200, "unit": "lb"}
